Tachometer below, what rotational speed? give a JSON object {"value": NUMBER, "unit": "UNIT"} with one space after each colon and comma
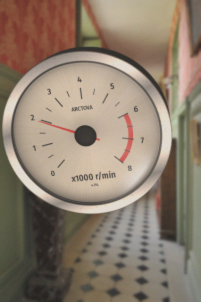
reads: {"value": 2000, "unit": "rpm"}
